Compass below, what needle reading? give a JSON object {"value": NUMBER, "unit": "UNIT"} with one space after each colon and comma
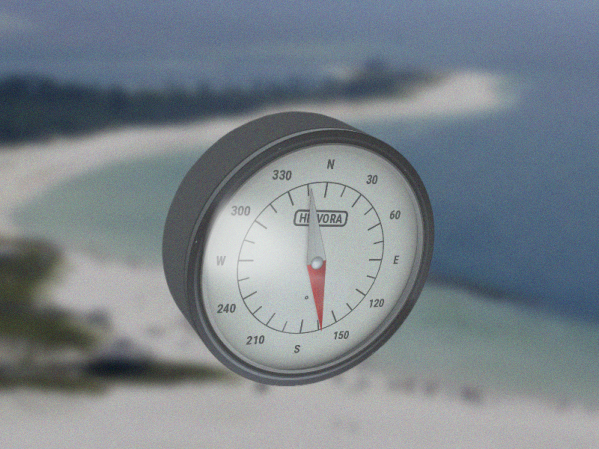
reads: {"value": 165, "unit": "°"}
